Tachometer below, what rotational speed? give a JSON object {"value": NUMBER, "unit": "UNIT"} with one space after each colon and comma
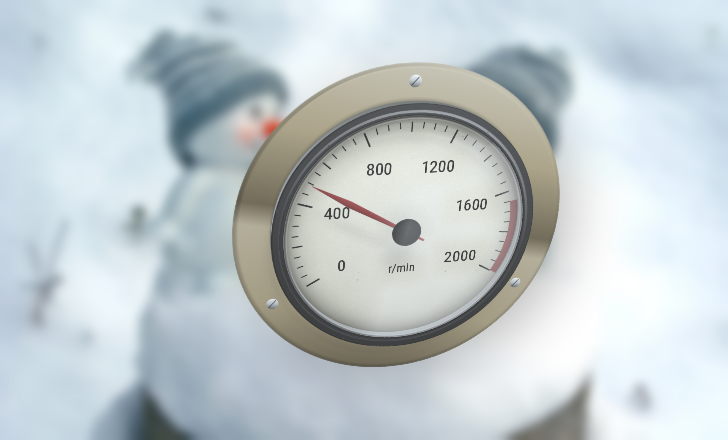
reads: {"value": 500, "unit": "rpm"}
